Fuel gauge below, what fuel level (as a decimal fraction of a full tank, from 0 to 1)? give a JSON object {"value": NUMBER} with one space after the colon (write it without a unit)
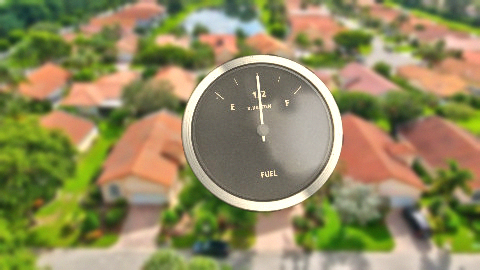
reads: {"value": 0.5}
